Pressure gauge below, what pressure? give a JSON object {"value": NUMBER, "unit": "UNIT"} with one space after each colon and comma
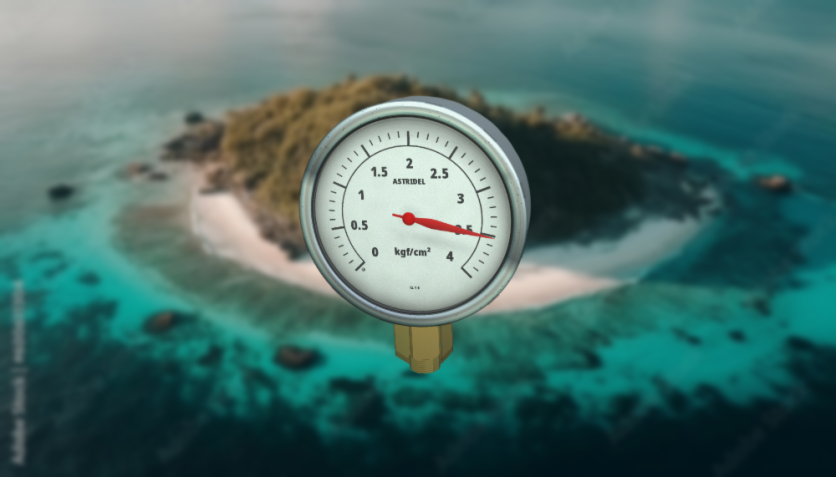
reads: {"value": 3.5, "unit": "kg/cm²"}
